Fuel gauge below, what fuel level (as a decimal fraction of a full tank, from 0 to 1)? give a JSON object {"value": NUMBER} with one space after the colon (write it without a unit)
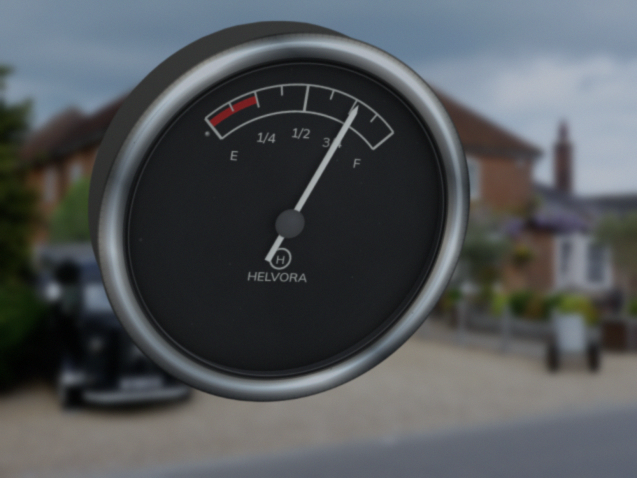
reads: {"value": 0.75}
